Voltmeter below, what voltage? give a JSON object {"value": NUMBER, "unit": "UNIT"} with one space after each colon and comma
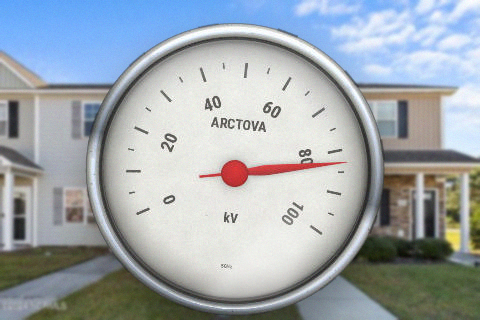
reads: {"value": 82.5, "unit": "kV"}
